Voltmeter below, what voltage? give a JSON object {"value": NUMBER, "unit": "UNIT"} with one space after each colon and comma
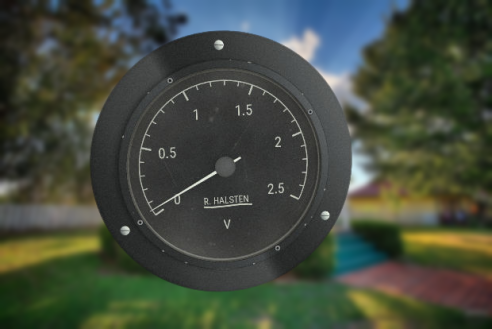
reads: {"value": 0.05, "unit": "V"}
